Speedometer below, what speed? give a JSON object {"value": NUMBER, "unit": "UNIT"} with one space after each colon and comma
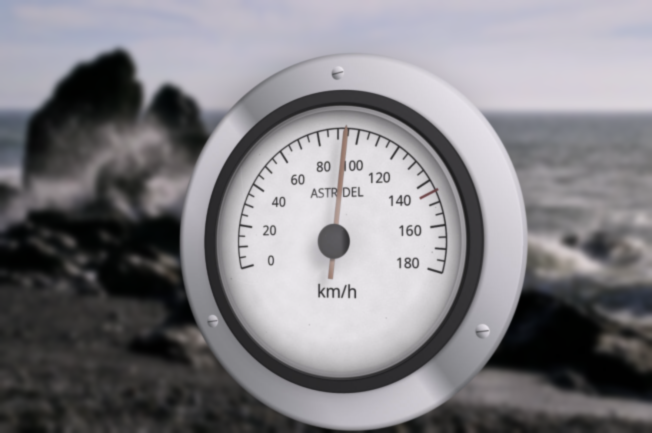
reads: {"value": 95, "unit": "km/h"}
